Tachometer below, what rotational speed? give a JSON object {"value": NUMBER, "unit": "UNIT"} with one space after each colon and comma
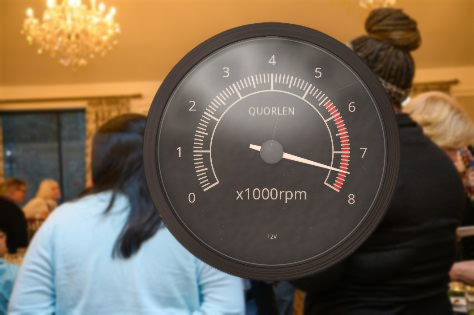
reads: {"value": 7500, "unit": "rpm"}
